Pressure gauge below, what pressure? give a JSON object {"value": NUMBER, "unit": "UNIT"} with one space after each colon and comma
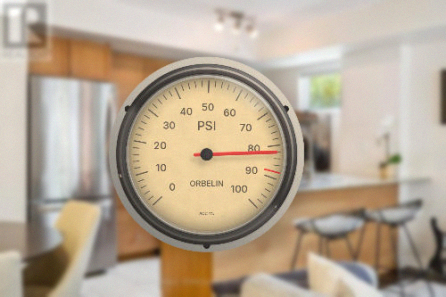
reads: {"value": 82, "unit": "psi"}
